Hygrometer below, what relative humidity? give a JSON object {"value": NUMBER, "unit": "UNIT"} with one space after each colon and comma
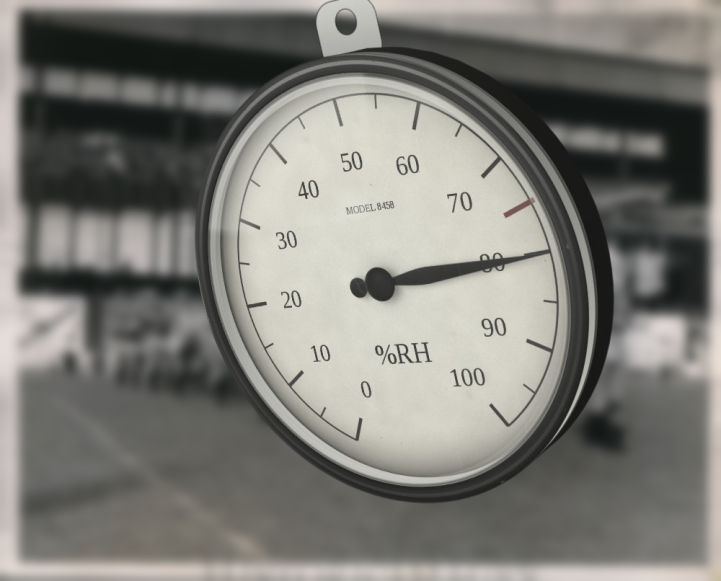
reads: {"value": 80, "unit": "%"}
